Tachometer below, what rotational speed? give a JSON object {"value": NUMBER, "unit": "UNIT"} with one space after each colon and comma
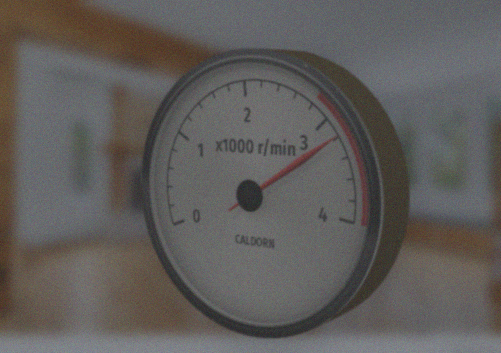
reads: {"value": 3200, "unit": "rpm"}
